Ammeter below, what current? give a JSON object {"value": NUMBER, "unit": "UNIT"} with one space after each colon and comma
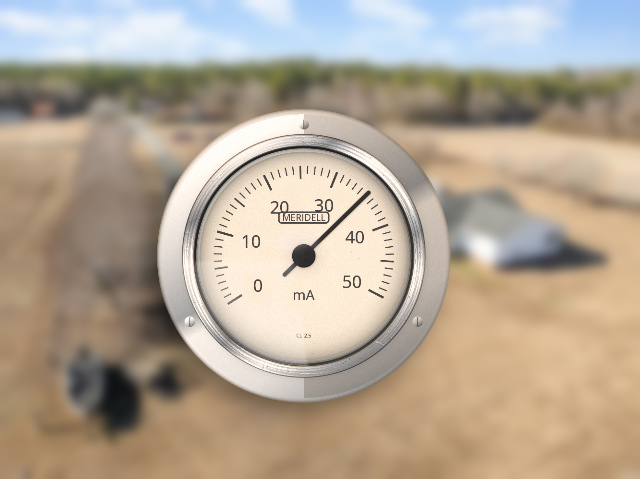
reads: {"value": 35, "unit": "mA"}
